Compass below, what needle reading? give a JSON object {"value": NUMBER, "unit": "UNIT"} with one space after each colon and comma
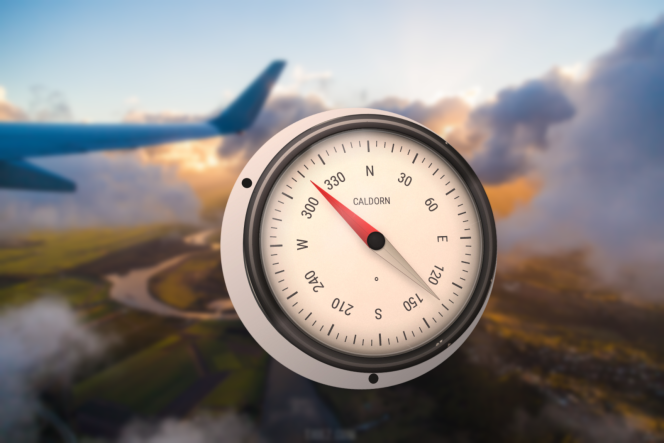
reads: {"value": 315, "unit": "°"}
